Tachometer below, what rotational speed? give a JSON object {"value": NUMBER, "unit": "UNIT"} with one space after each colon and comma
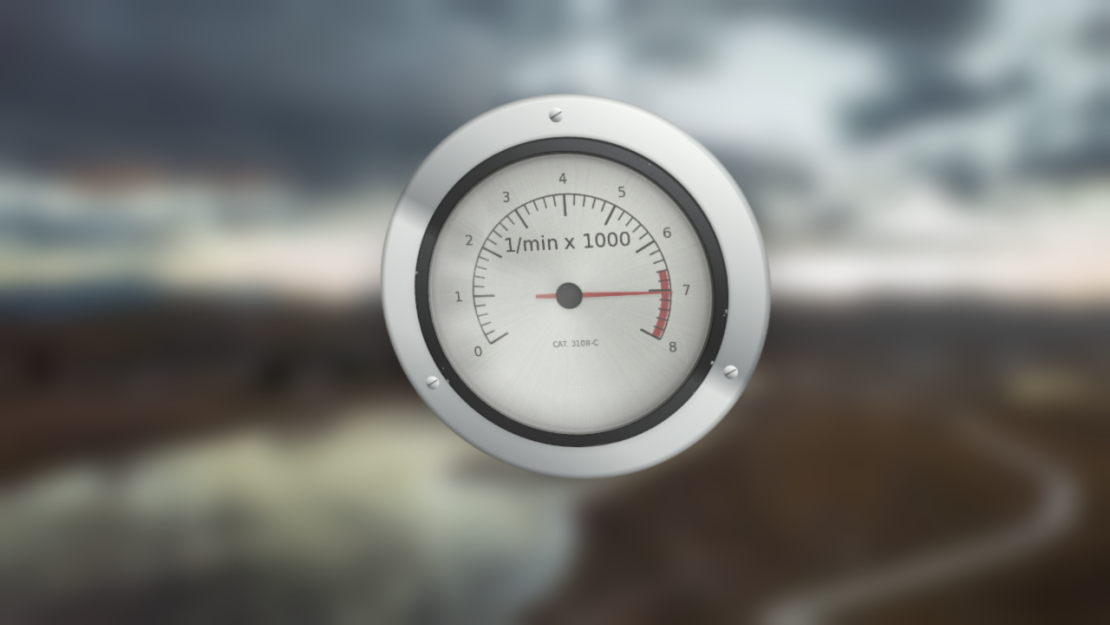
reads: {"value": 7000, "unit": "rpm"}
